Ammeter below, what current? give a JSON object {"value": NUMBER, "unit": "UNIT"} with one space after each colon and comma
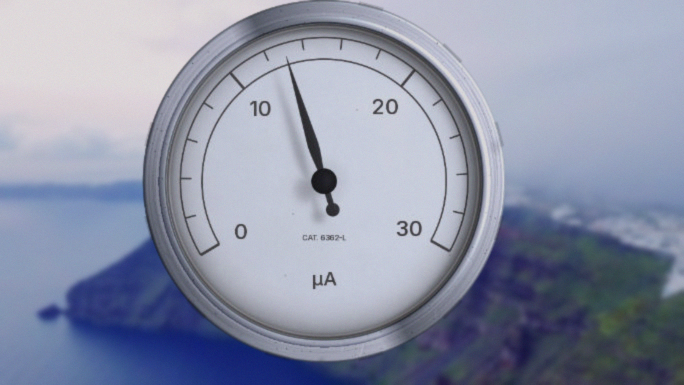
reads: {"value": 13, "unit": "µA"}
